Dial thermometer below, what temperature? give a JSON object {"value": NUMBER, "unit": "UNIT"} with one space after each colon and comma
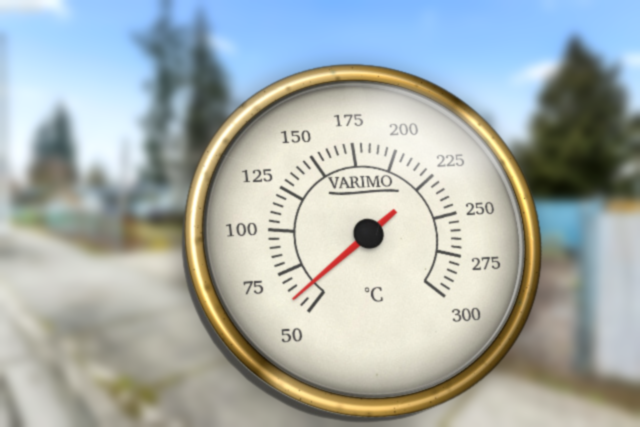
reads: {"value": 60, "unit": "°C"}
